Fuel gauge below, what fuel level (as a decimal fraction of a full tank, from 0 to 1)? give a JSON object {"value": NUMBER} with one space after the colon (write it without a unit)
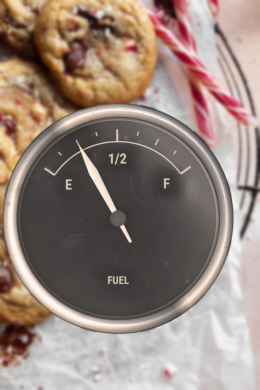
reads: {"value": 0.25}
